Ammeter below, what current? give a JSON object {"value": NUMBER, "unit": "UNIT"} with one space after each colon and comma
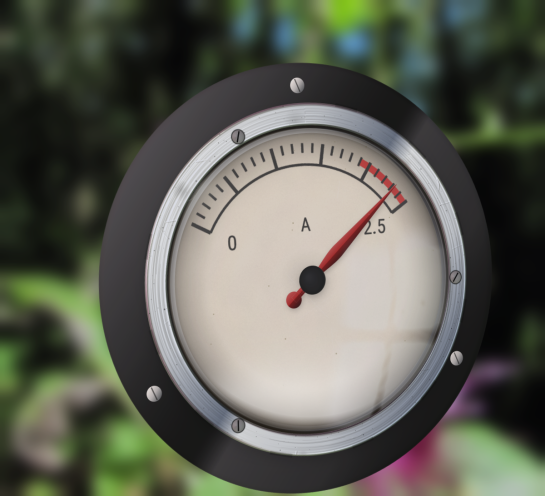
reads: {"value": 2.3, "unit": "A"}
